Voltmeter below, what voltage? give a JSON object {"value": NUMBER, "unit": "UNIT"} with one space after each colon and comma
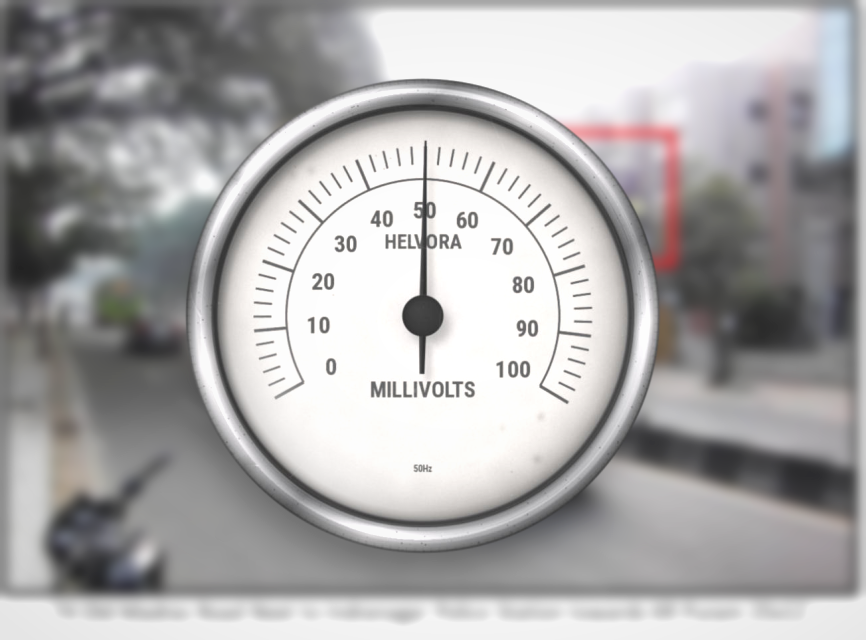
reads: {"value": 50, "unit": "mV"}
